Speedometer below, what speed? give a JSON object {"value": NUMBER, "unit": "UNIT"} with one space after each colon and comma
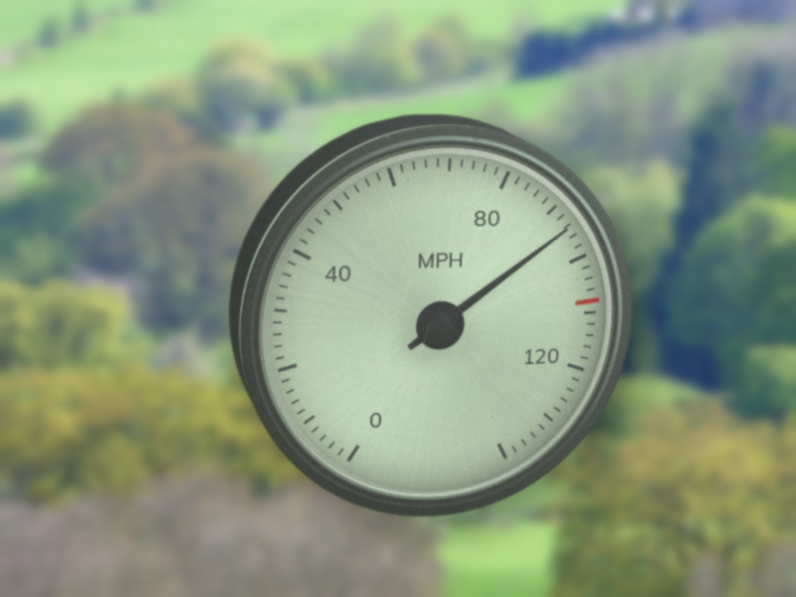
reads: {"value": 94, "unit": "mph"}
